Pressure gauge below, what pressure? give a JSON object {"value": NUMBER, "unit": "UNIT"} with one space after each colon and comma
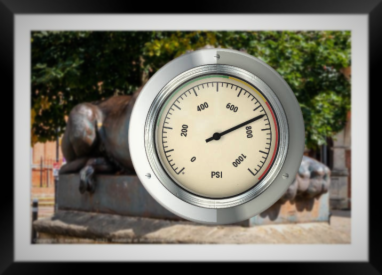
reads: {"value": 740, "unit": "psi"}
